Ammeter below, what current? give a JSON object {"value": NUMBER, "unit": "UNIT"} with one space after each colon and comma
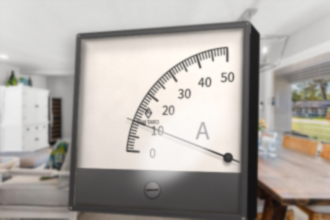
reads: {"value": 10, "unit": "A"}
